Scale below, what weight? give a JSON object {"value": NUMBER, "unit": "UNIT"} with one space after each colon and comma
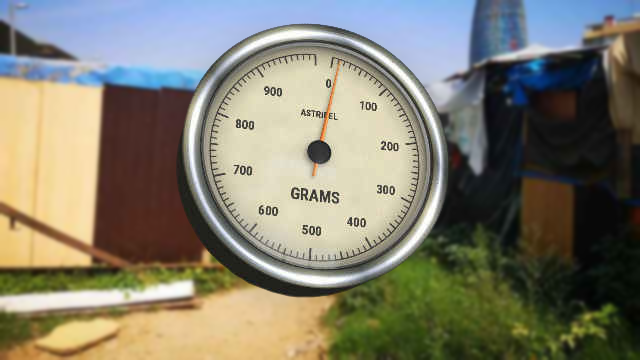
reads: {"value": 10, "unit": "g"}
